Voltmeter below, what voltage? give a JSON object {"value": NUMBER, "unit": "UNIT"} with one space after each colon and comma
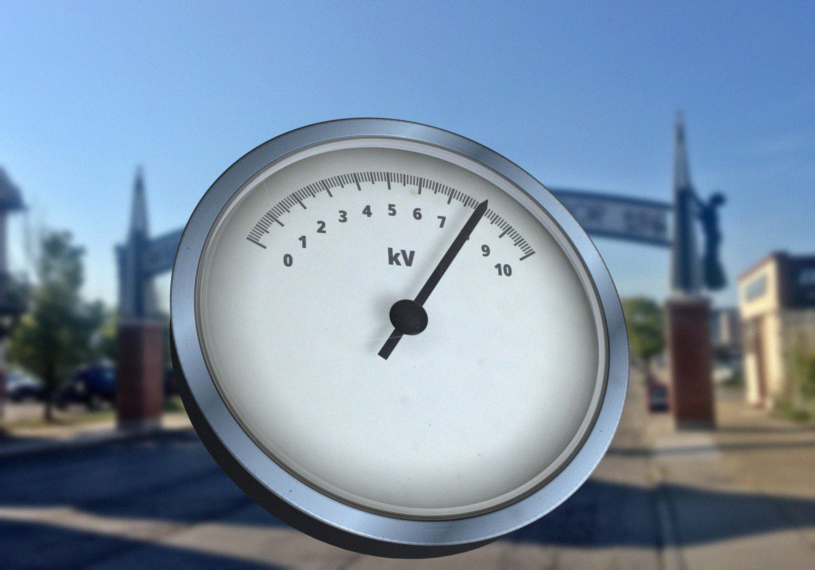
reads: {"value": 8, "unit": "kV"}
